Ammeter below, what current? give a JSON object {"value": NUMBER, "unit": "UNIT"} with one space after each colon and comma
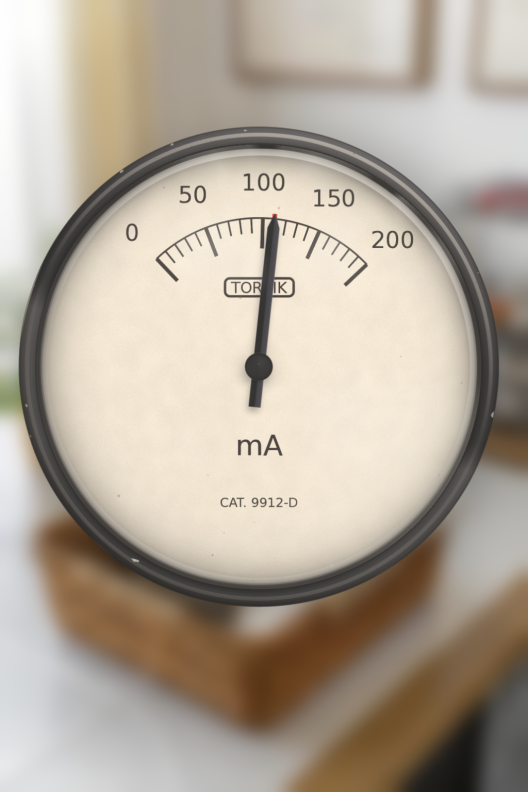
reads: {"value": 110, "unit": "mA"}
